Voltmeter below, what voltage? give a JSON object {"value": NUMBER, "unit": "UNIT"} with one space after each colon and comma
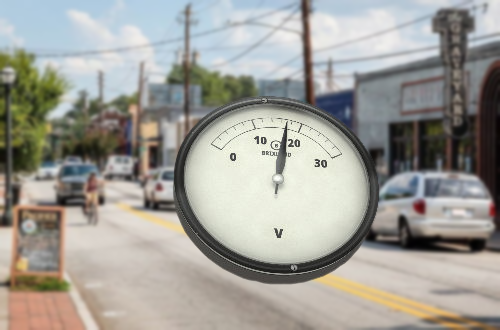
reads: {"value": 17, "unit": "V"}
